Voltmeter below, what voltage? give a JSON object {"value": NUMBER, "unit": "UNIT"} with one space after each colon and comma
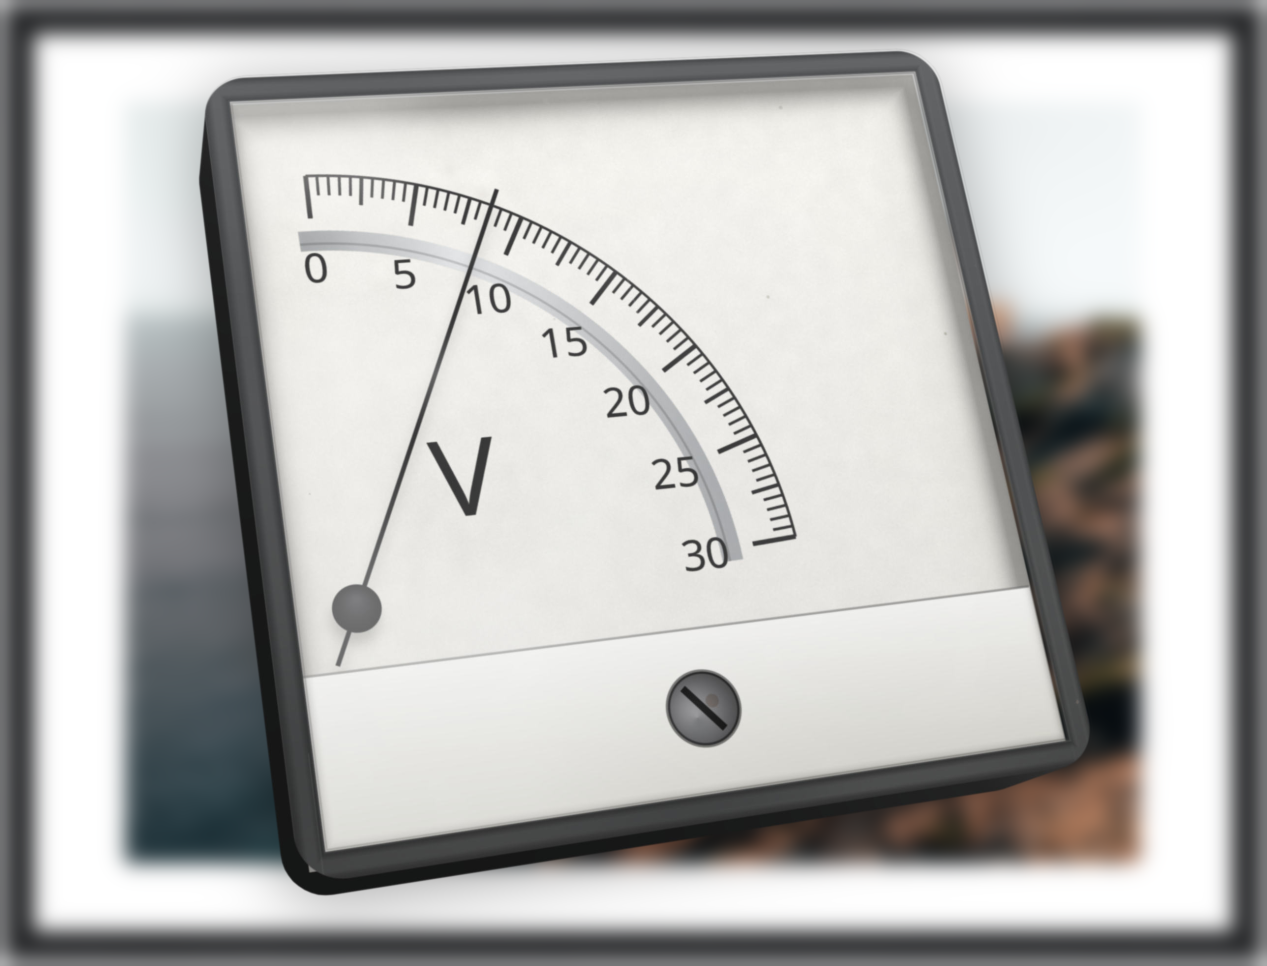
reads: {"value": 8.5, "unit": "V"}
